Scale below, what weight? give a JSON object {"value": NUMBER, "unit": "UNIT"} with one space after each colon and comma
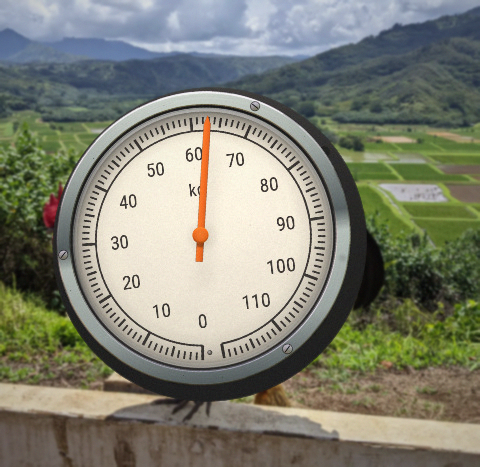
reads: {"value": 63, "unit": "kg"}
